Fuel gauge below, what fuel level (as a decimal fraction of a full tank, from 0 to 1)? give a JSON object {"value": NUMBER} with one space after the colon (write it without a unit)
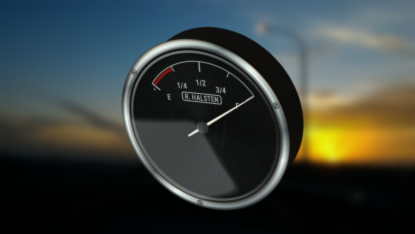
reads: {"value": 1}
